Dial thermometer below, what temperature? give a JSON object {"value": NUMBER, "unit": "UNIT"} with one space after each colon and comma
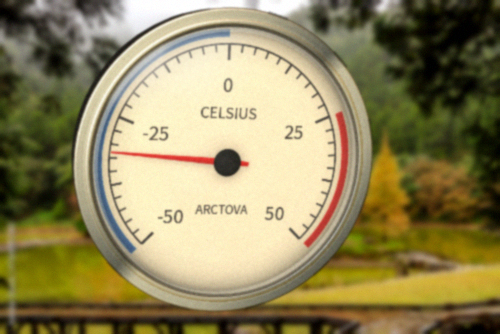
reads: {"value": -31.25, "unit": "°C"}
